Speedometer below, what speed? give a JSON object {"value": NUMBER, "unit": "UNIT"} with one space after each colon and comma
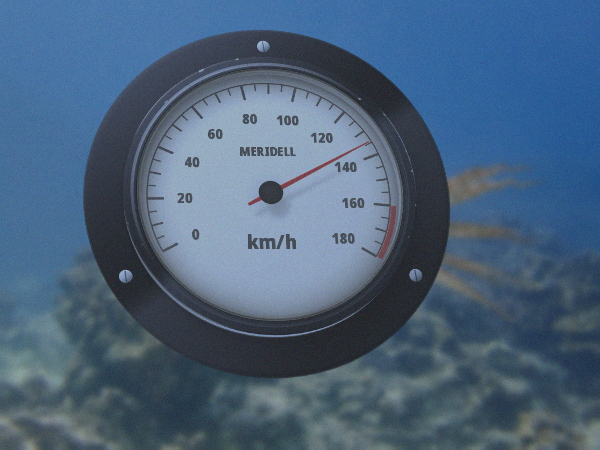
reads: {"value": 135, "unit": "km/h"}
